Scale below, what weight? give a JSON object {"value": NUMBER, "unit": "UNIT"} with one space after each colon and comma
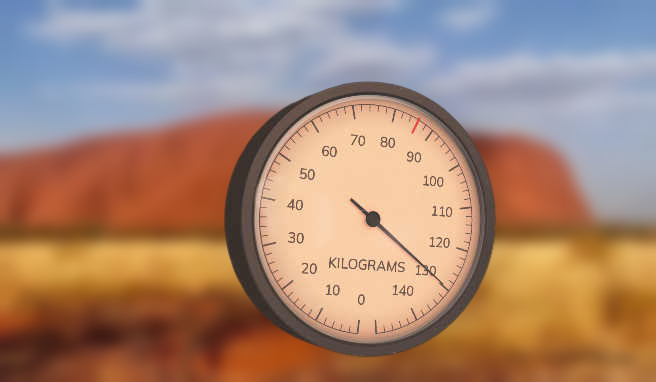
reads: {"value": 130, "unit": "kg"}
